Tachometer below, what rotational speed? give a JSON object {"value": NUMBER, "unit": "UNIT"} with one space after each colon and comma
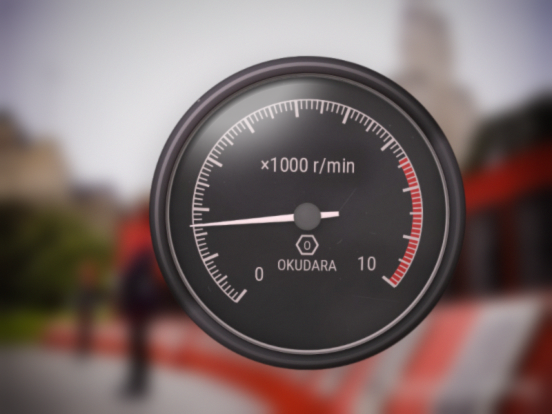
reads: {"value": 1700, "unit": "rpm"}
